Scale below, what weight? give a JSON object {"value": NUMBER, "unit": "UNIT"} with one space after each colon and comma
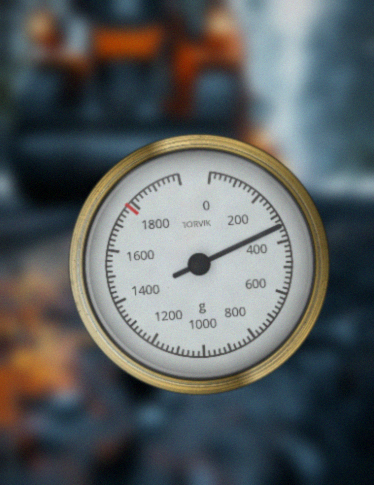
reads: {"value": 340, "unit": "g"}
